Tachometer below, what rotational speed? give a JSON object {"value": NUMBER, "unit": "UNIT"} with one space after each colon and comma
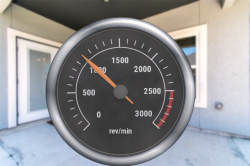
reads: {"value": 1000, "unit": "rpm"}
